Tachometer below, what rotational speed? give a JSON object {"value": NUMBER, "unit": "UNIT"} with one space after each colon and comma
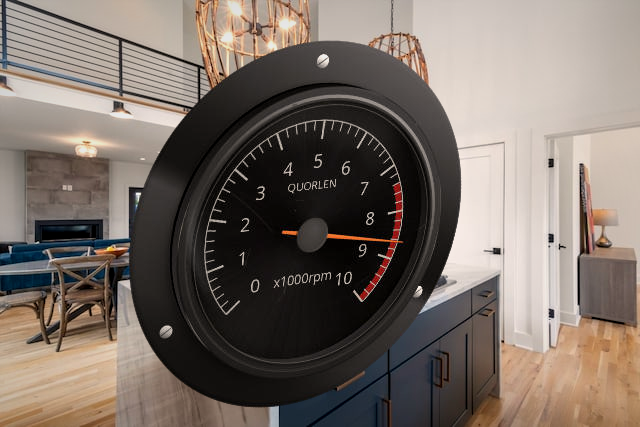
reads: {"value": 8600, "unit": "rpm"}
